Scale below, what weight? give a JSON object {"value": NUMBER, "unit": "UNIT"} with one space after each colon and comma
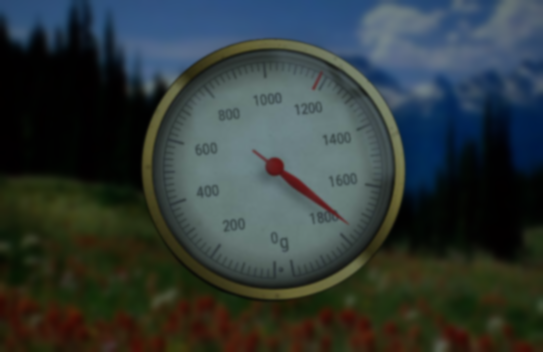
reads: {"value": 1760, "unit": "g"}
